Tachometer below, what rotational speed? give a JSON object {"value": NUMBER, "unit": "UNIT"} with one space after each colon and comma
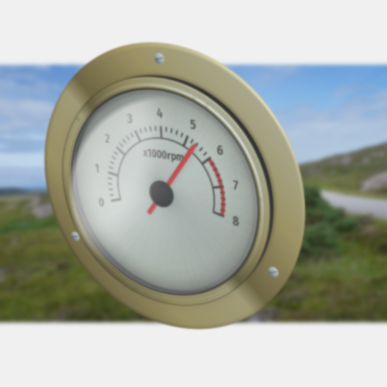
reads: {"value": 5400, "unit": "rpm"}
